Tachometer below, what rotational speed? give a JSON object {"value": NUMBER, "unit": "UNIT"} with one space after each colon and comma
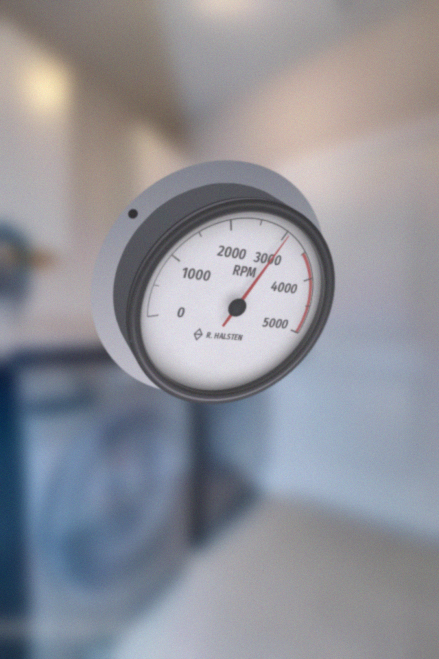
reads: {"value": 3000, "unit": "rpm"}
